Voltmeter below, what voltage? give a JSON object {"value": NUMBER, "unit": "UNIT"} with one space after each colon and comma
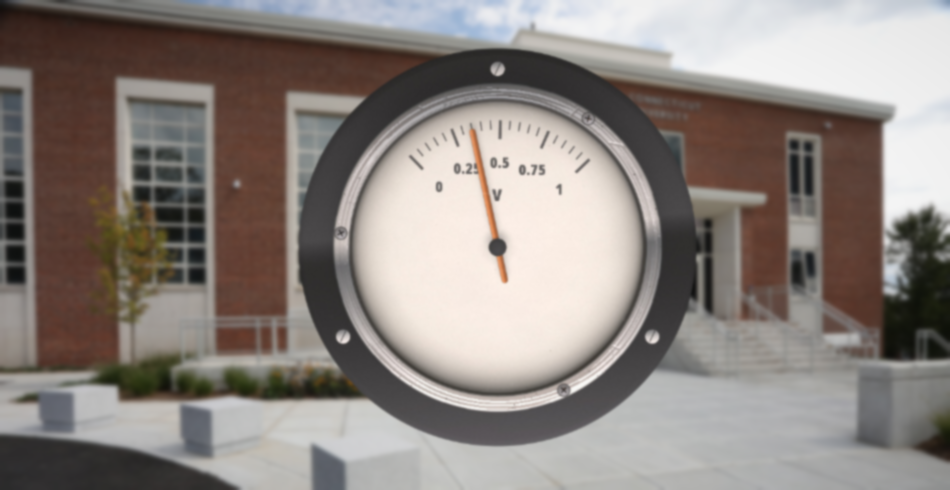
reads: {"value": 0.35, "unit": "V"}
